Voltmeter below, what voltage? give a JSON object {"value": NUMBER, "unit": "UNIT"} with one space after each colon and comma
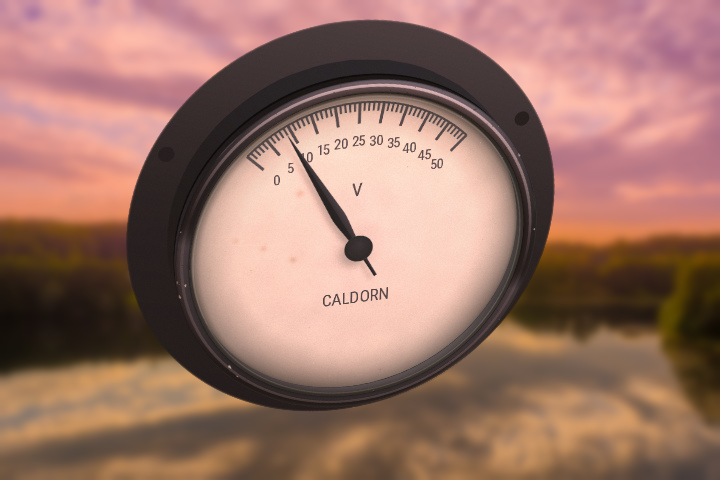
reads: {"value": 9, "unit": "V"}
